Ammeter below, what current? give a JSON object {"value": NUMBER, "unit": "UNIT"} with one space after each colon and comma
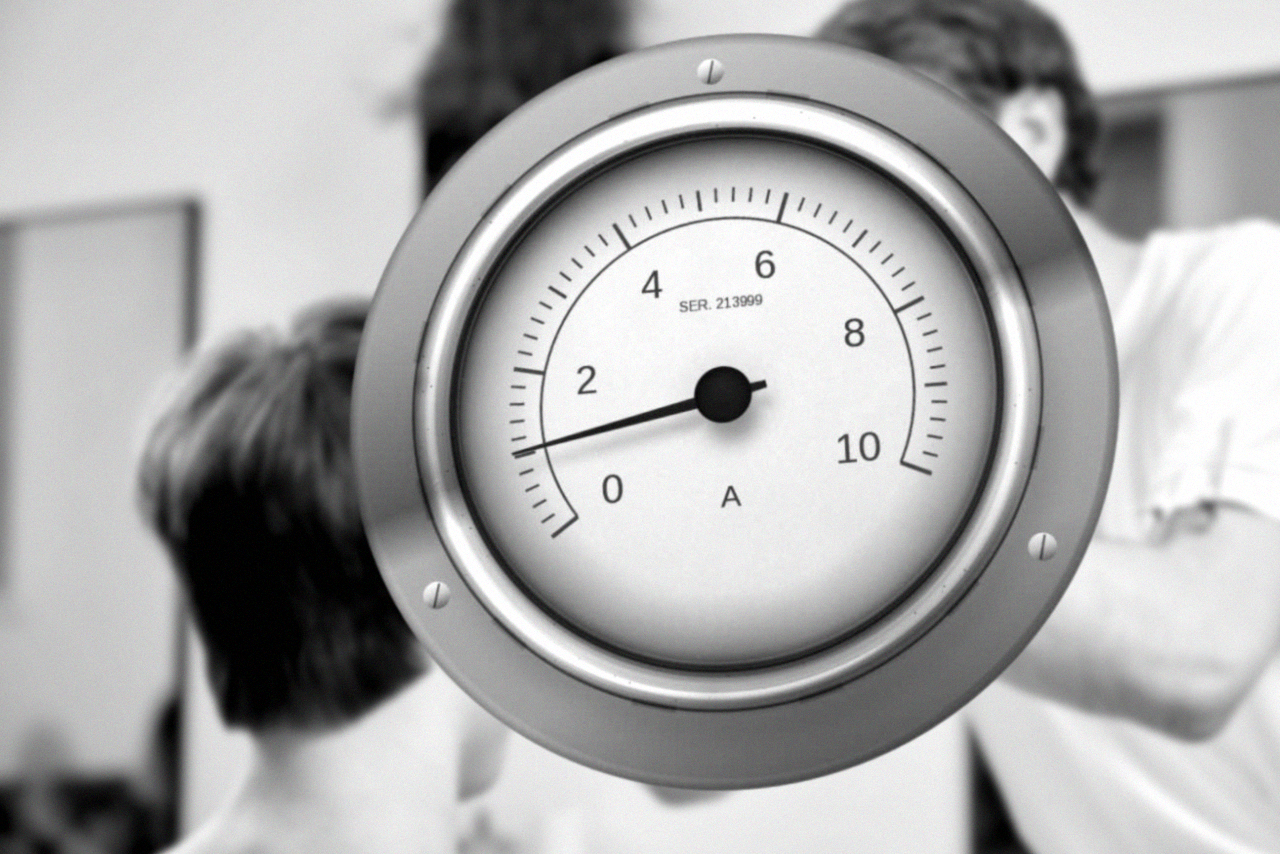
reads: {"value": 1, "unit": "A"}
